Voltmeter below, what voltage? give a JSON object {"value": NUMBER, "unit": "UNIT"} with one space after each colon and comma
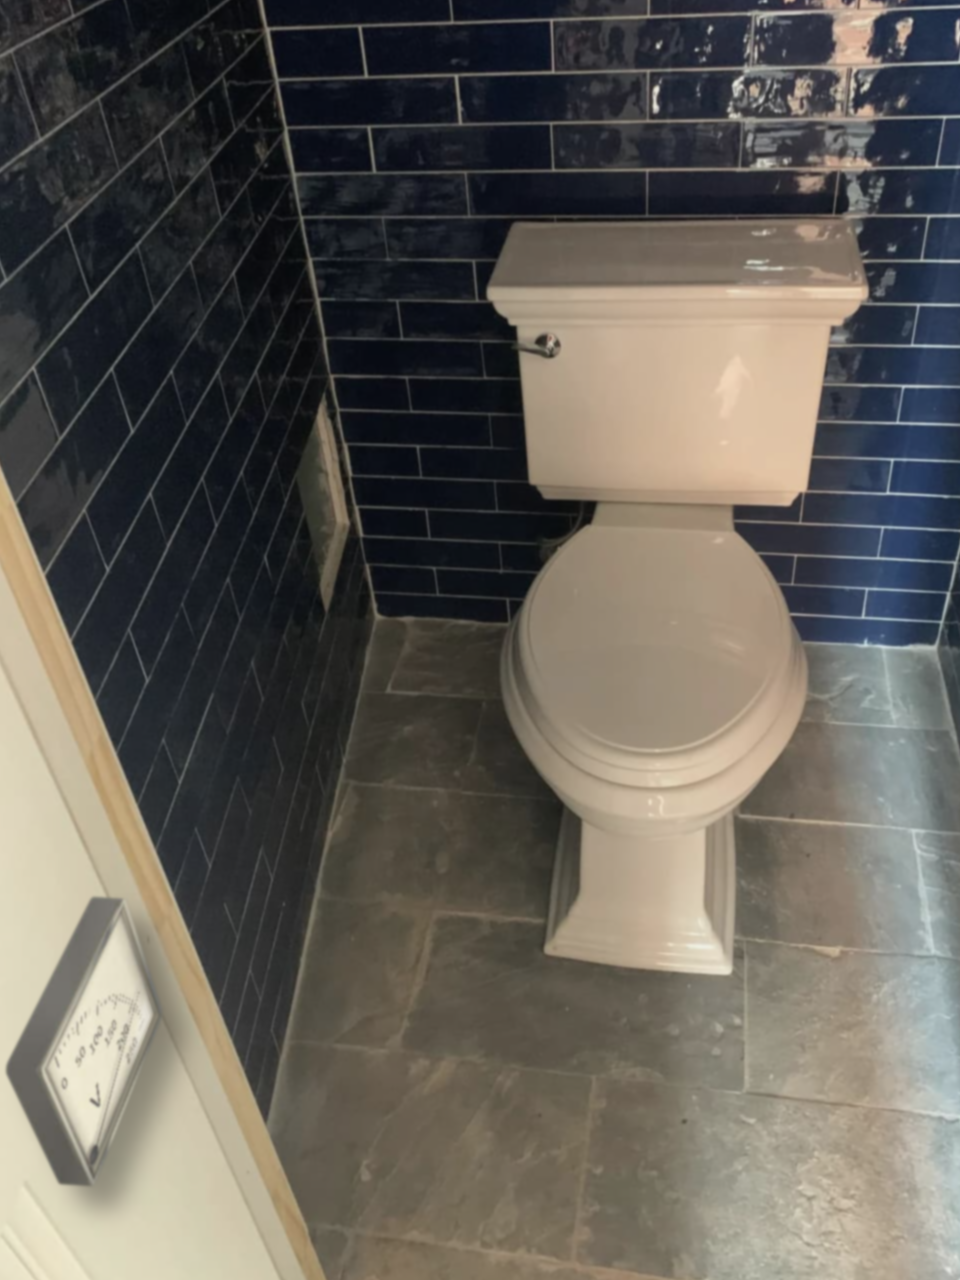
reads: {"value": 200, "unit": "V"}
